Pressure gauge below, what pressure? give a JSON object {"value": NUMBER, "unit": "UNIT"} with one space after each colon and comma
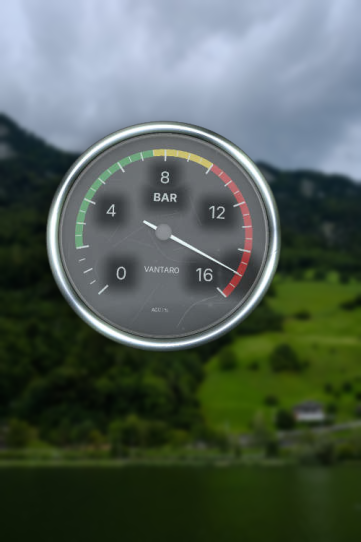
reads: {"value": 15, "unit": "bar"}
